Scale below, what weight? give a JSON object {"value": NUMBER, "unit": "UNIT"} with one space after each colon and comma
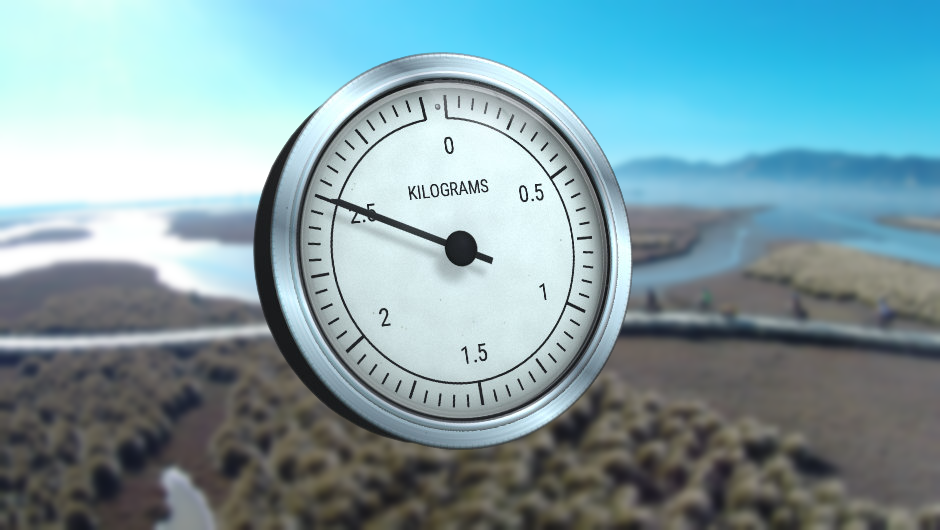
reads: {"value": 2.5, "unit": "kg"}
